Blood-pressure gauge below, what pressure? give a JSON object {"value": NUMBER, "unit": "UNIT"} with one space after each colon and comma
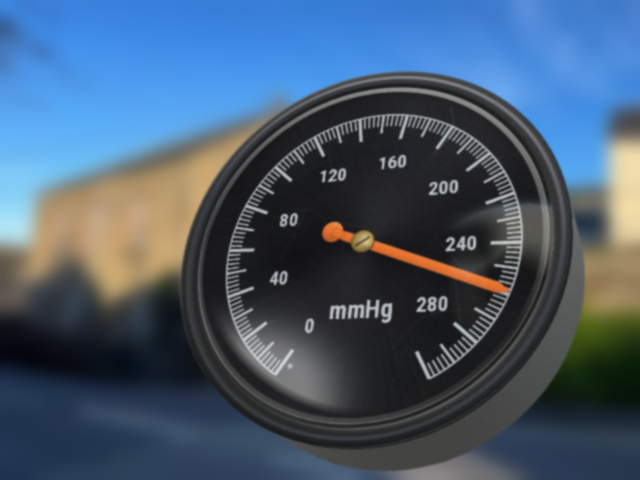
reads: {"value": 260, "unit": "mmHg"}
